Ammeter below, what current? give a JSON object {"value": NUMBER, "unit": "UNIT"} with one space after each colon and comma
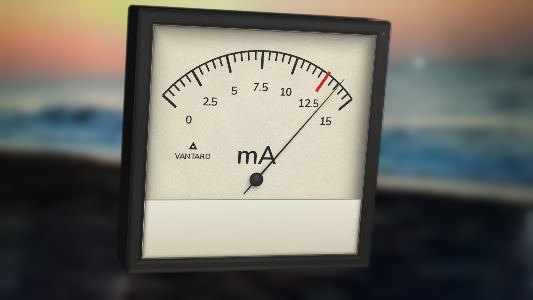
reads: {"value": 13.5, "unit": "mA"}
